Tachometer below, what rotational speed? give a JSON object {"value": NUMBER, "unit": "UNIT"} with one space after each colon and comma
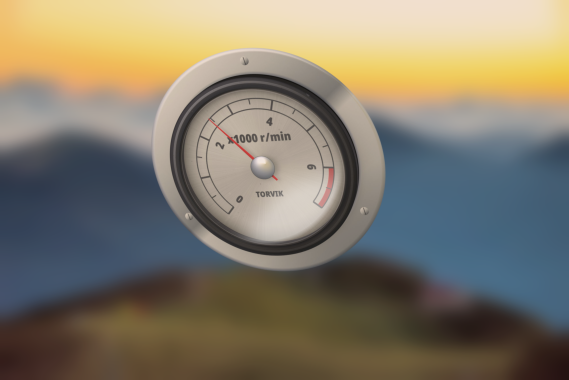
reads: {"value": 2500, "unit": "rpm"}
